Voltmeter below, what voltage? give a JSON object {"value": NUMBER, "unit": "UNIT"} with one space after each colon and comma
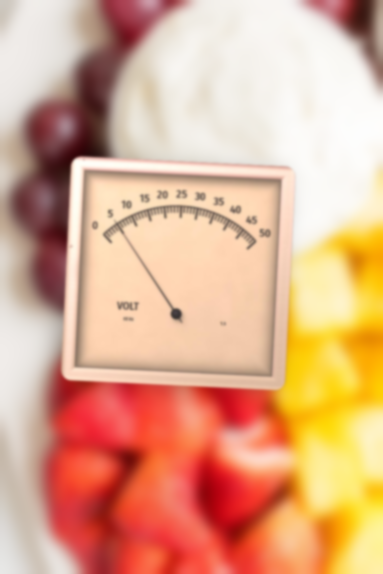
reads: {"value": 5, "unit": "V"}
